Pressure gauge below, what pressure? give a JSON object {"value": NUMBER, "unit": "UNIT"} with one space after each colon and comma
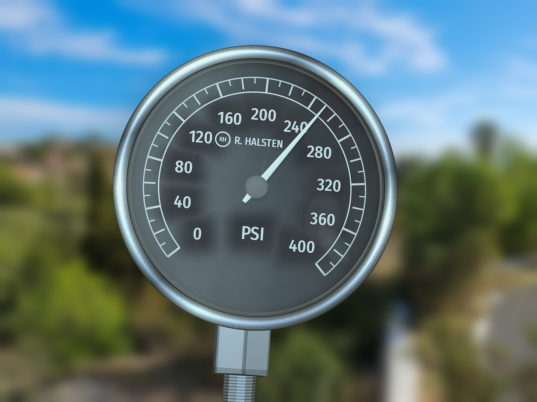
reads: {"value": 250, "unit": "psi"}
